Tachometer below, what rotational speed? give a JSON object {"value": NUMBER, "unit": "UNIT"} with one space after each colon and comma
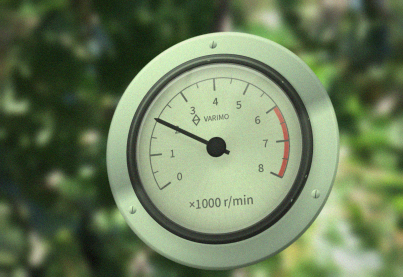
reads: {"value": 2000, "unit": "rpm"}
